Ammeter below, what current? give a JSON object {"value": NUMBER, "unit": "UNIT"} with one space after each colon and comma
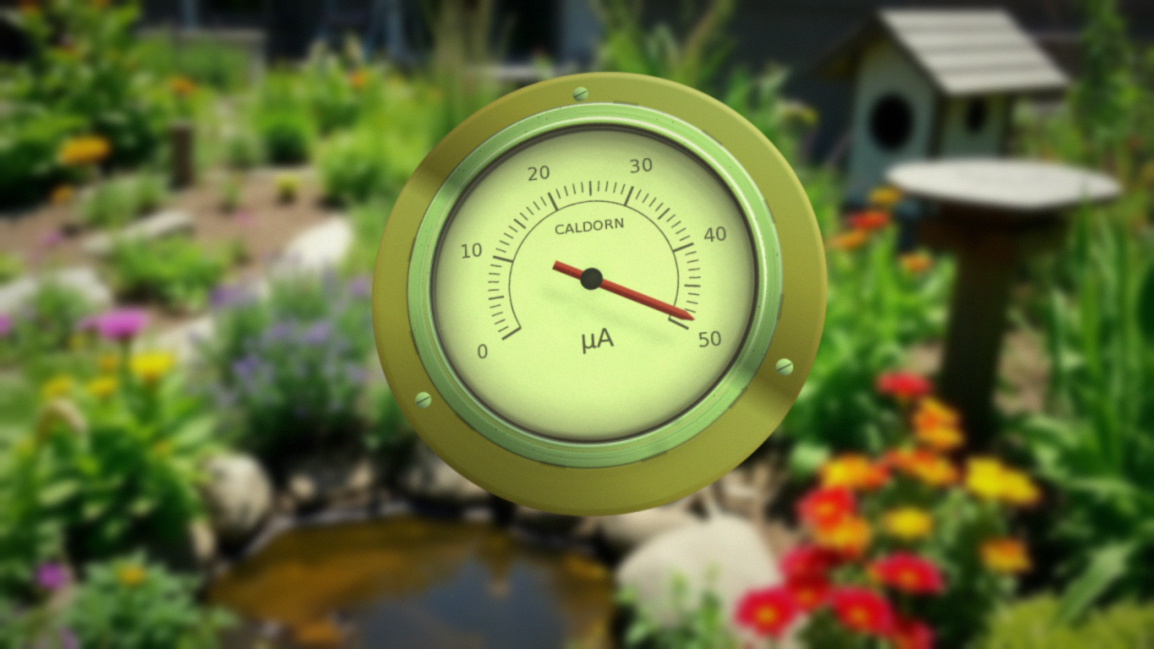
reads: {"value": 49, "unit": "µA"}
